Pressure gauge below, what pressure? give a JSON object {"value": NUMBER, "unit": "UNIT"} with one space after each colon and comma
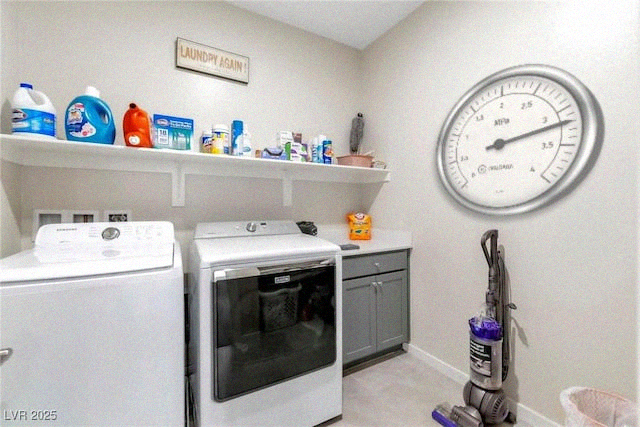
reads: {"value": 3.2, "unit": "MPa"}
